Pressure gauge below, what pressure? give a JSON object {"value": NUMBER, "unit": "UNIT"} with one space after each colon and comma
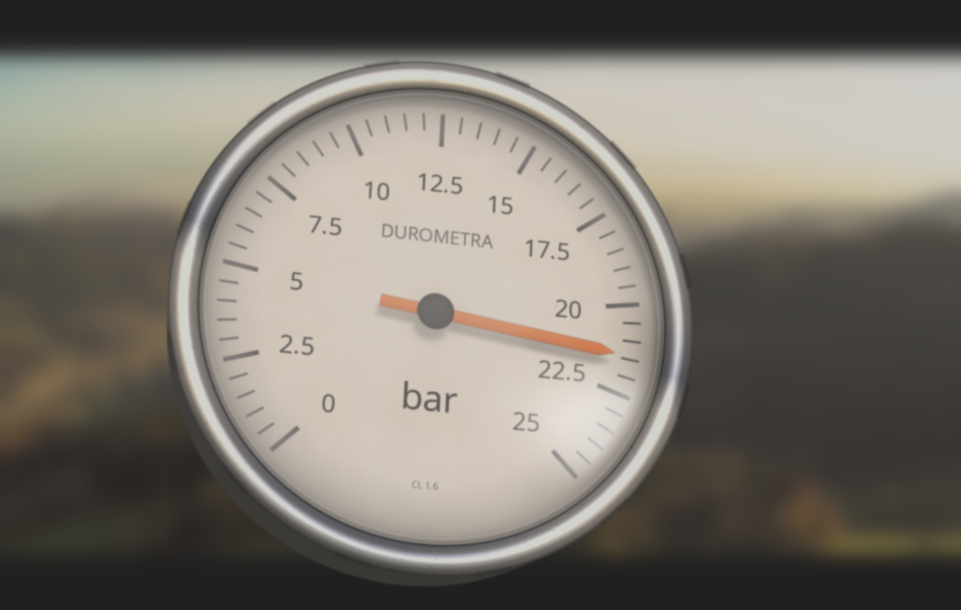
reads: {"value": 21.5, "unit": "bar"}
